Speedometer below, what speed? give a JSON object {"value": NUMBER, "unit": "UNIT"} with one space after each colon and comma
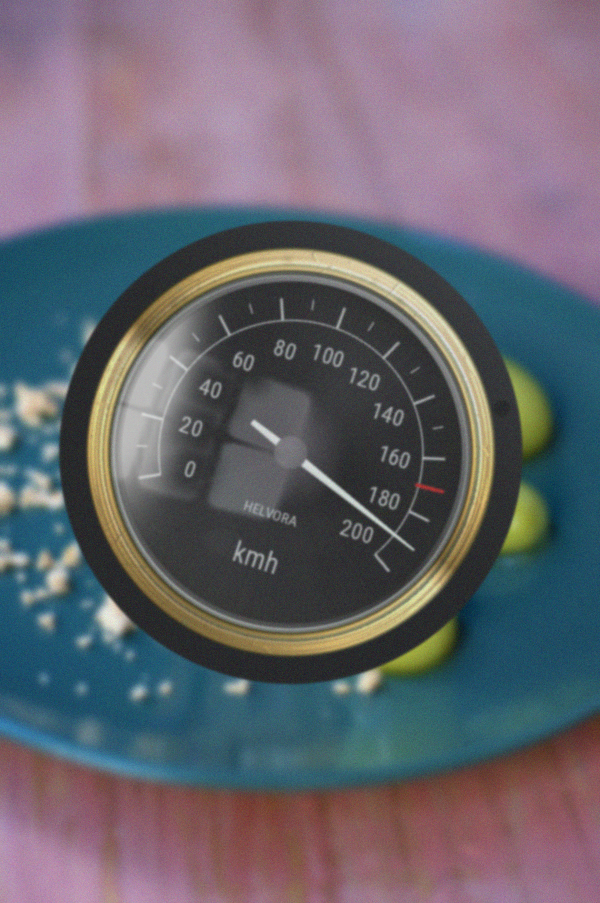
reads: {"value": 190, "unit": "km/h"}
